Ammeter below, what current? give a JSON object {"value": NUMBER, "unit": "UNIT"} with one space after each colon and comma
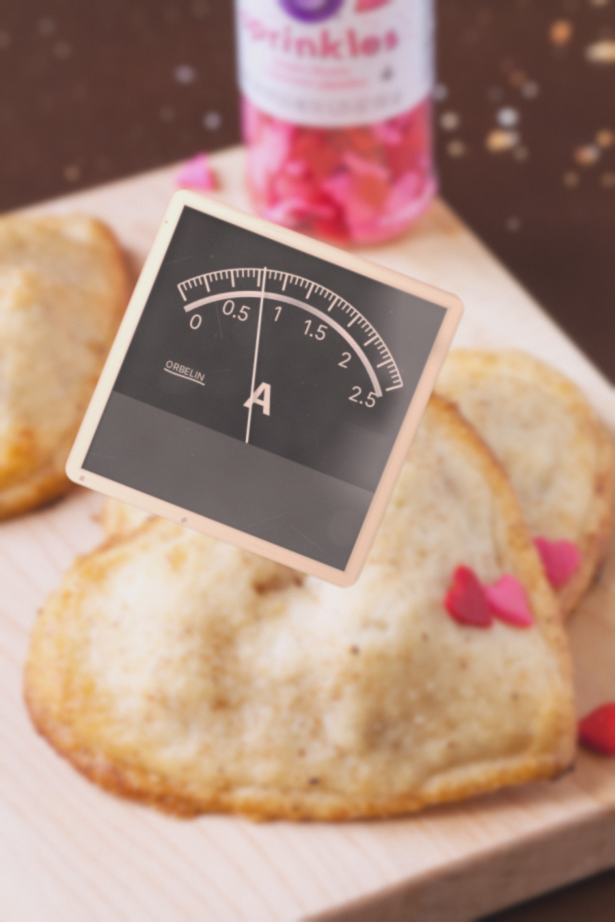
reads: {"value": 0.8, "unit": "A"}
